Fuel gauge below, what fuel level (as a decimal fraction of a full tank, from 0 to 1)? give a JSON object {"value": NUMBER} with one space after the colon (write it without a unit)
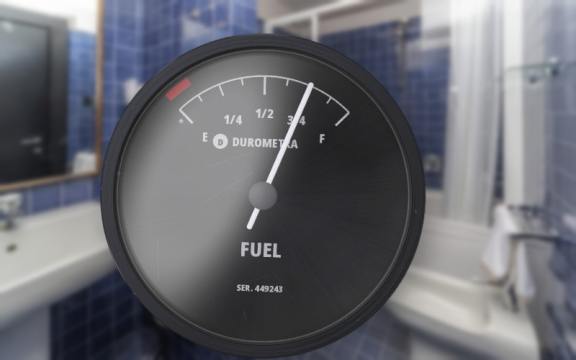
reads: {"value": 0.75}
